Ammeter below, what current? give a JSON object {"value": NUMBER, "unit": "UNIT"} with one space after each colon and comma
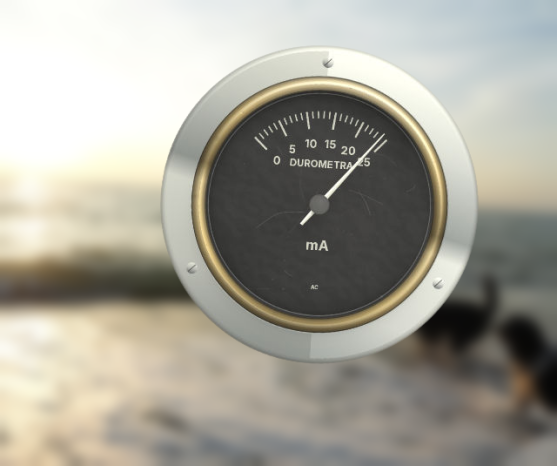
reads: {"value": 24, "unit": "mA"}
